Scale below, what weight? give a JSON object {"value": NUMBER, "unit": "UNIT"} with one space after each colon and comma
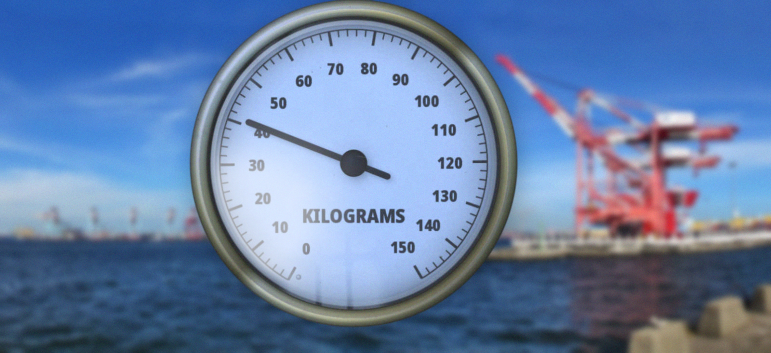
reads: {"value": 41, "unit": "kg"}
